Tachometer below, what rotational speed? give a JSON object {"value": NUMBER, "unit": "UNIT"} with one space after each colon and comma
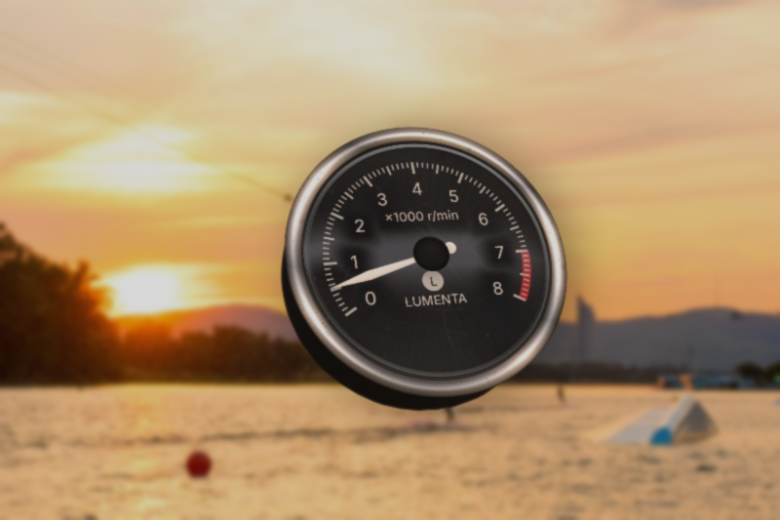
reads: {"value": 500, "unit": "rpm"}
